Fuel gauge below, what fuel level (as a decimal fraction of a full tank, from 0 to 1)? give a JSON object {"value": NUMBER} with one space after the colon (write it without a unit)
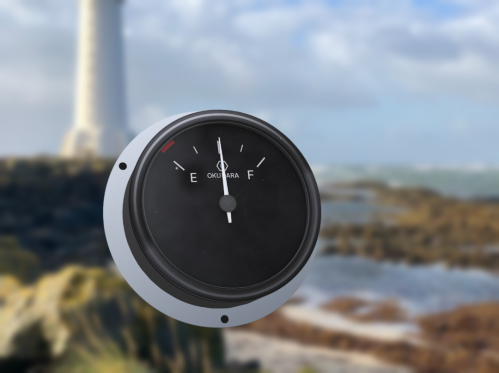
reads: {"value": 0.5}
